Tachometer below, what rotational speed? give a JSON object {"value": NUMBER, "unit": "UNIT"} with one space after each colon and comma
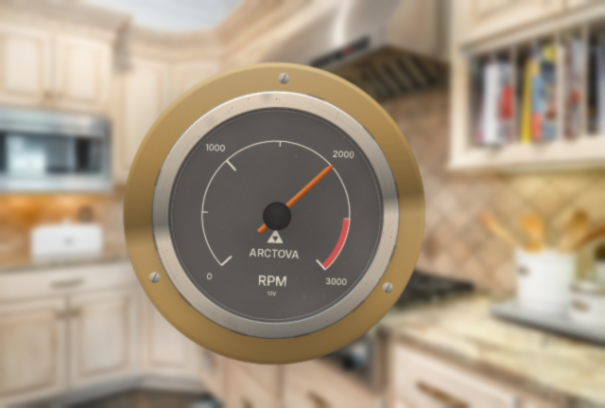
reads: {"value": 2000, "unit": "rpm"}
